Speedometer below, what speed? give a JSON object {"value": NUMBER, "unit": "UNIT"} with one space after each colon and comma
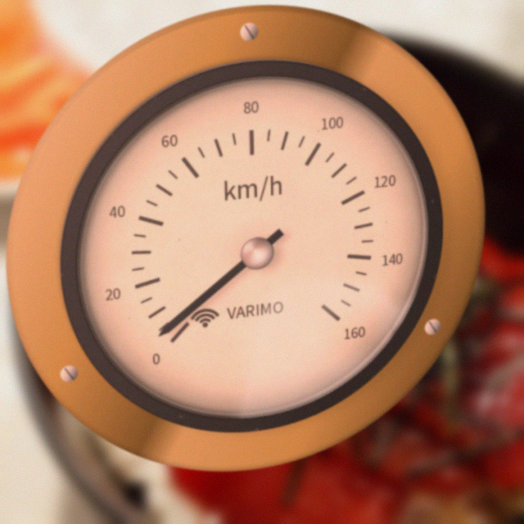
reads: {"value": 5, "unit": "km/h"}
